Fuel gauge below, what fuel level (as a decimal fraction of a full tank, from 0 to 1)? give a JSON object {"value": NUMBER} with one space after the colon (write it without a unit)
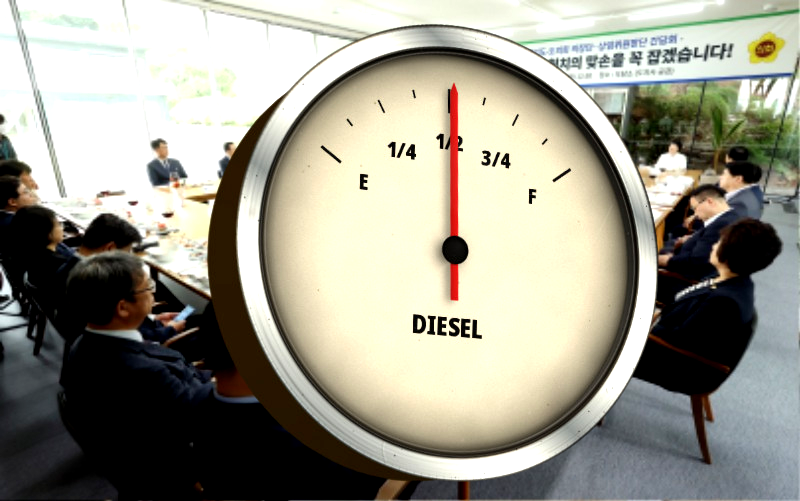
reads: {"value": 0.5}
